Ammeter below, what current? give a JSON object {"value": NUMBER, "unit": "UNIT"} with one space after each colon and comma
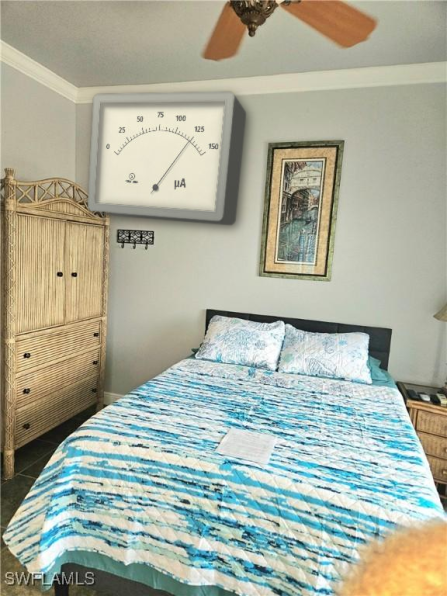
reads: {"value": 125, "unit": "µA"}
